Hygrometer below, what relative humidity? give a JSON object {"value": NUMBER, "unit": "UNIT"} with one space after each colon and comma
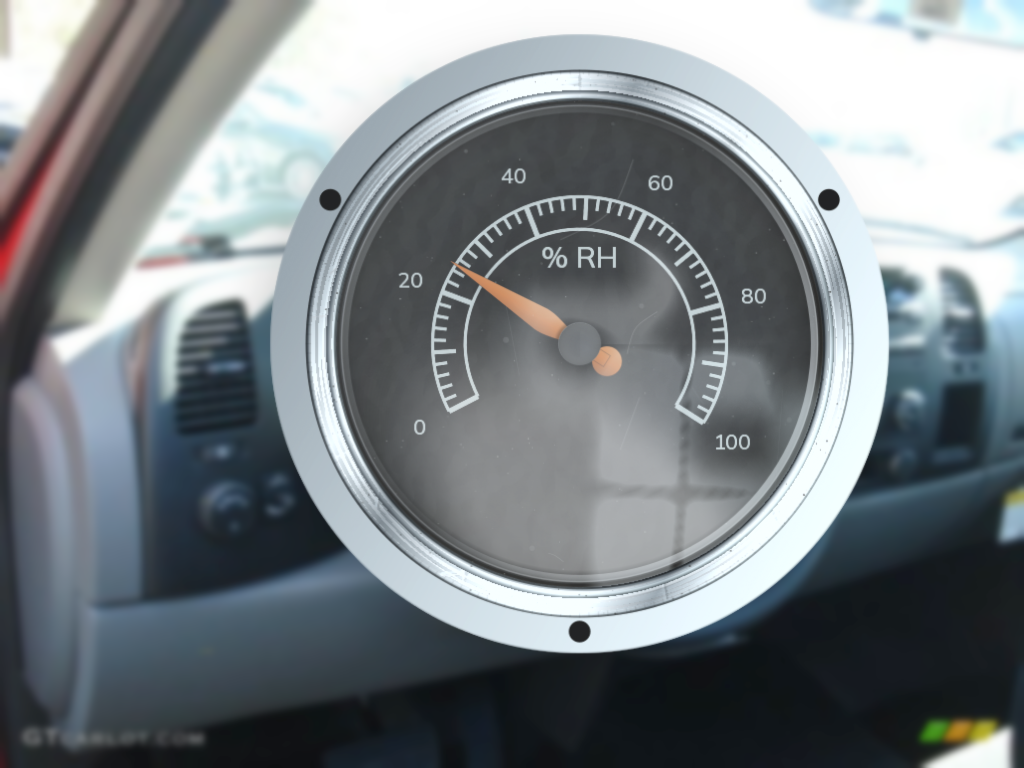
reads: {"value": 25, "unit": "%"}
